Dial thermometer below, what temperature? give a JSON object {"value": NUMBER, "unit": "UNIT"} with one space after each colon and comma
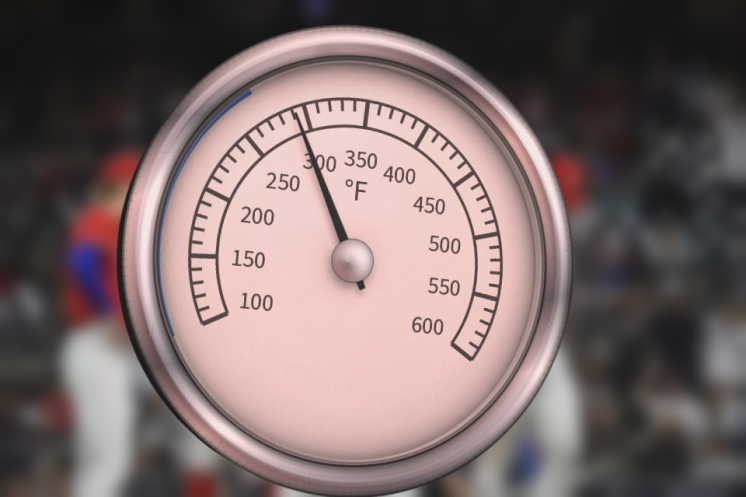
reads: {"value": 290, "unit": "°F"}
